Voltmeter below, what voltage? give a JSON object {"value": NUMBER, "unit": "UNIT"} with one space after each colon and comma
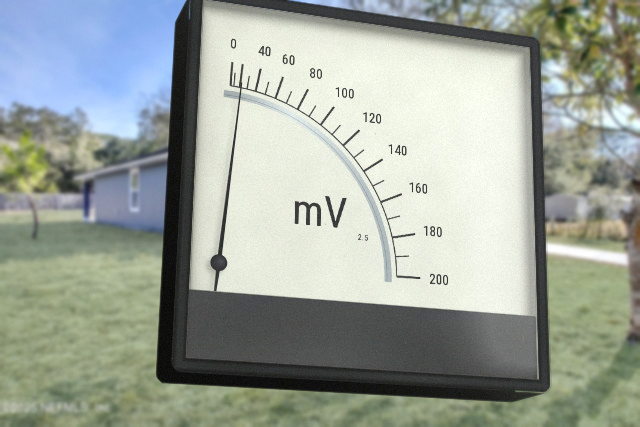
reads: {"value": 20, "unit": "mV"}
